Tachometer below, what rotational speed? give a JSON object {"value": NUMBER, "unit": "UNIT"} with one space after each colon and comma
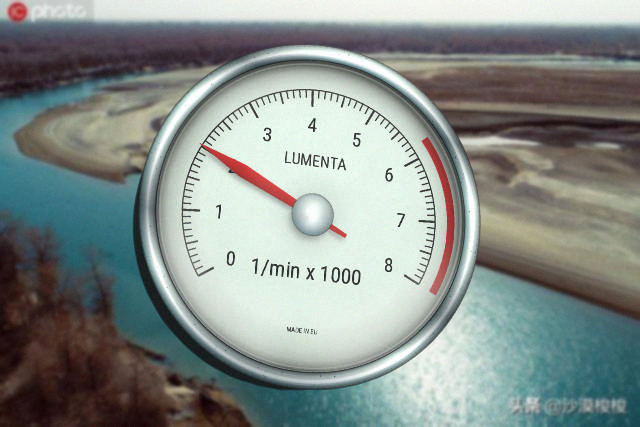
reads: {"value": 2000, "unit": "rpm"}
